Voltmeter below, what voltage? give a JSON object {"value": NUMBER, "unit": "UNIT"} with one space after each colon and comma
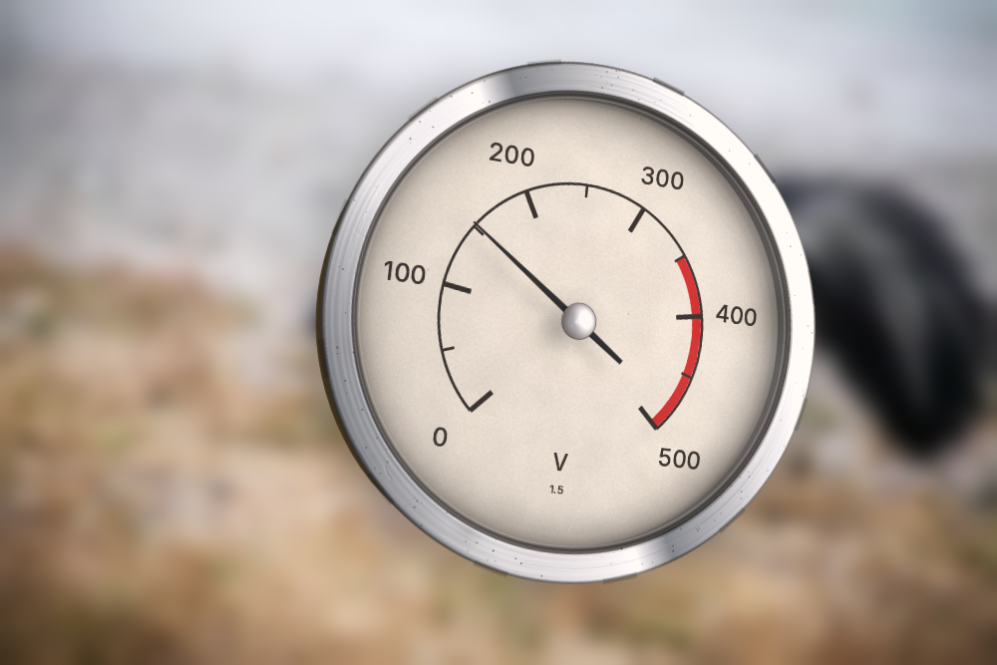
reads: {"value": 150, "unit": "V"}
